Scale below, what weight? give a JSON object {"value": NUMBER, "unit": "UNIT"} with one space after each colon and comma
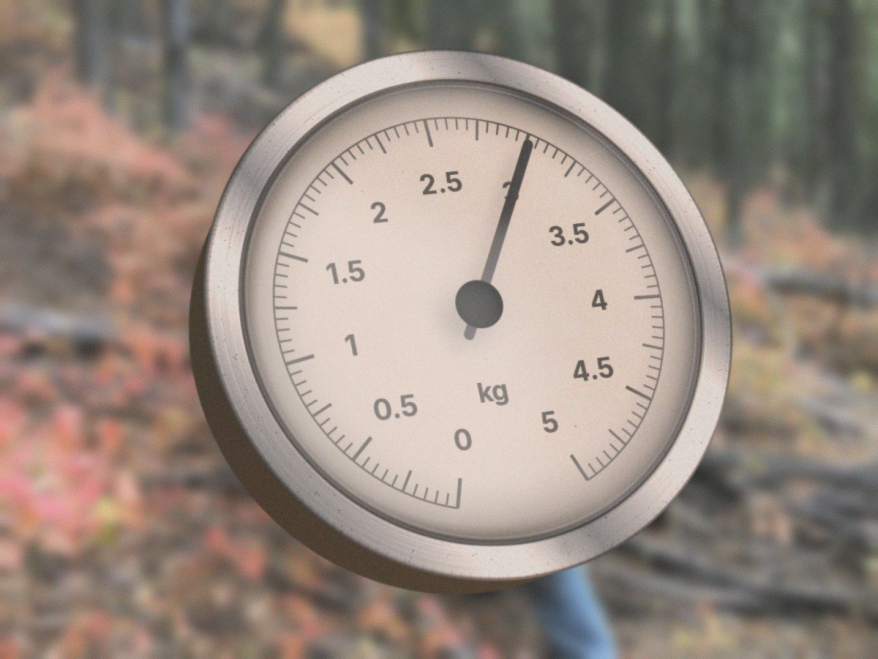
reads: {"value": 3, "unit": "kg"}
